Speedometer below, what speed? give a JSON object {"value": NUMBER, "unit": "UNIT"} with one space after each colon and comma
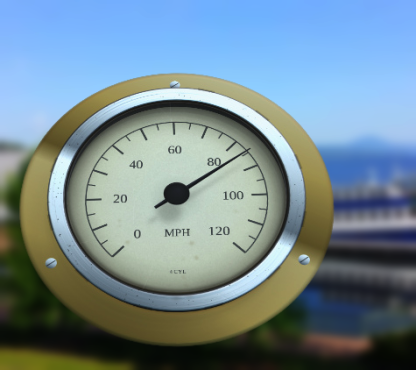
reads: {"value": 85, "unit": "mph"}
